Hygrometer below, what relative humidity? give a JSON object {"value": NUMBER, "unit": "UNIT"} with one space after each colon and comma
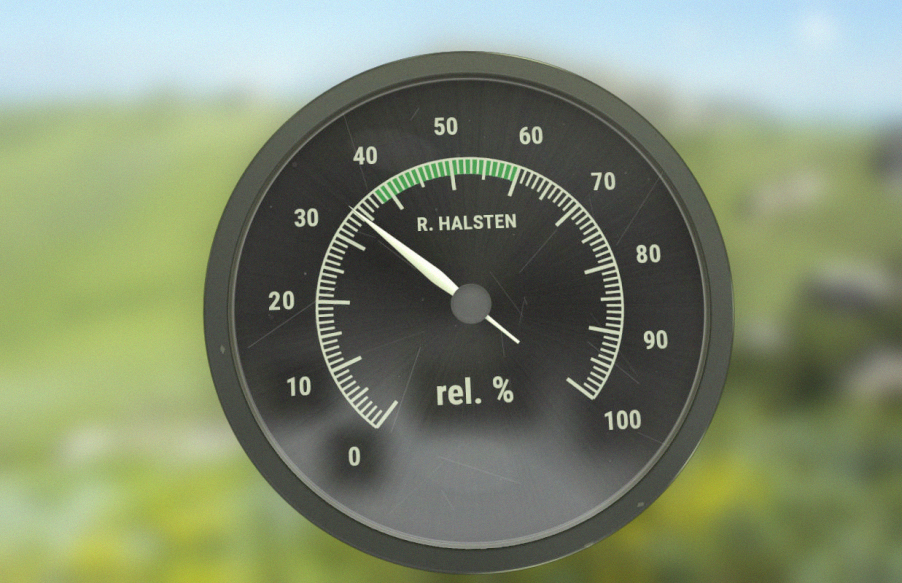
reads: {"value": 34, "unit": "%"}
